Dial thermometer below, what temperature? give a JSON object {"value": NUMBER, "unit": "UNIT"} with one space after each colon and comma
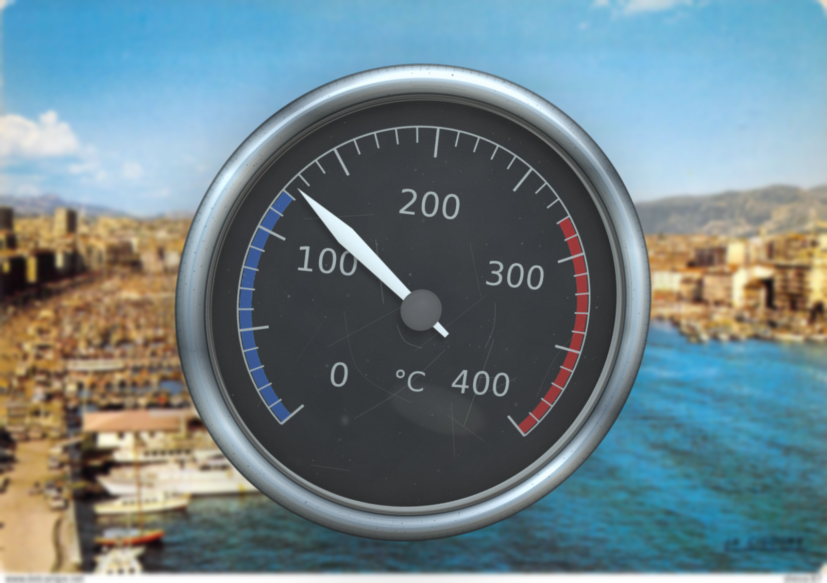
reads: {"value": 125, "unit": "°C"}
